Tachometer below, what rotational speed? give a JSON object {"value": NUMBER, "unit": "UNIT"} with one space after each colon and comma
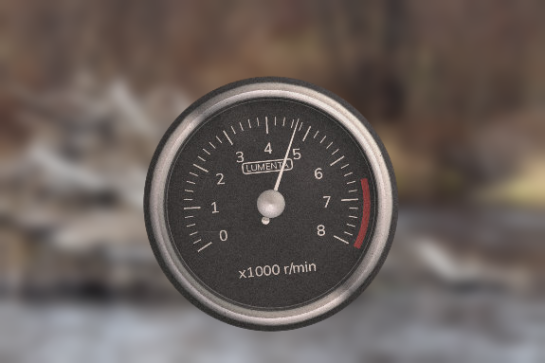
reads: {"value": 4700, "unit": "rpm"}
